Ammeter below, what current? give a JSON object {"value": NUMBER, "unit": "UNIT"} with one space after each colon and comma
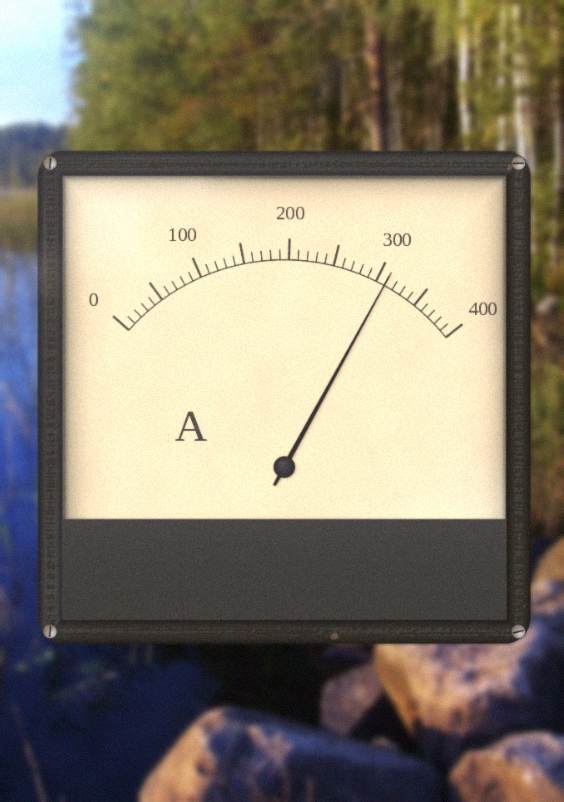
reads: {"value": 310, "unit": "A"}
